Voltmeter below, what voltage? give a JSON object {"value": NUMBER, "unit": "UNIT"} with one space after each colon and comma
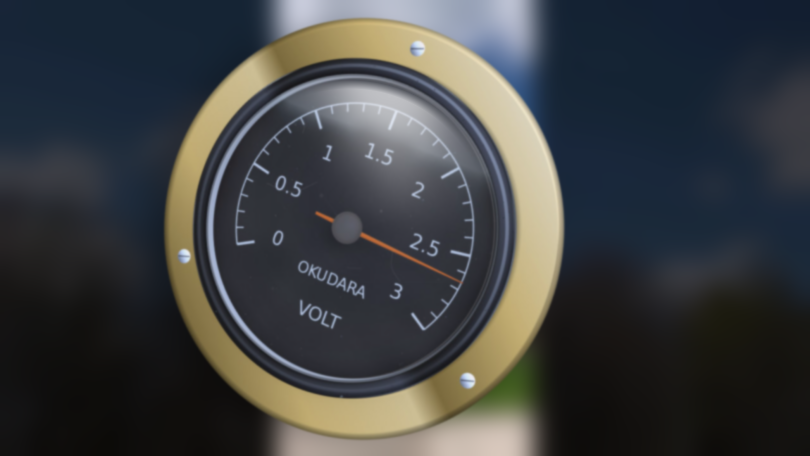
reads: {"value": 2.65, "unit": "V"}
